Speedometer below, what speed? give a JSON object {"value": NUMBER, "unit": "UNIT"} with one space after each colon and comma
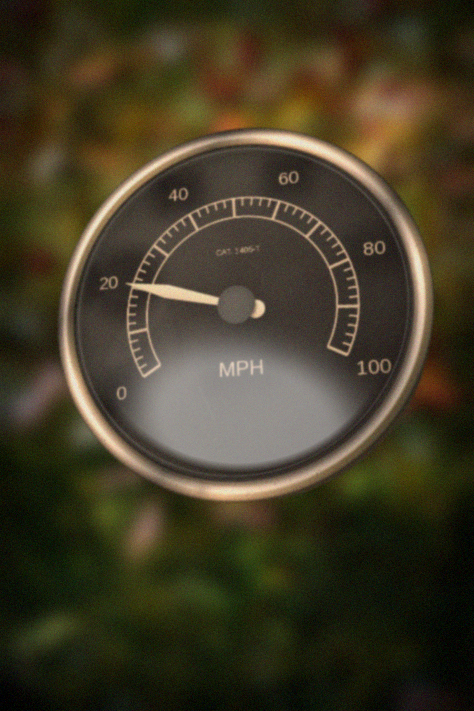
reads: {"value": 20, "unit": "mph"}
